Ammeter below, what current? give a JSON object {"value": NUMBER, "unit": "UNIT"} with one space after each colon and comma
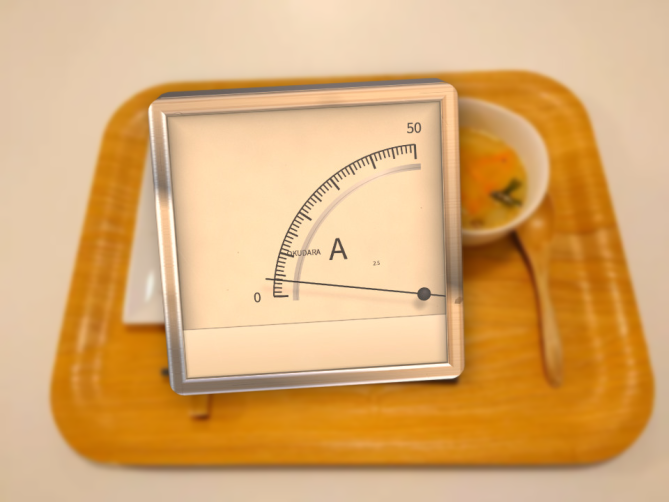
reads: {"value": 4, "unit": "A"}
